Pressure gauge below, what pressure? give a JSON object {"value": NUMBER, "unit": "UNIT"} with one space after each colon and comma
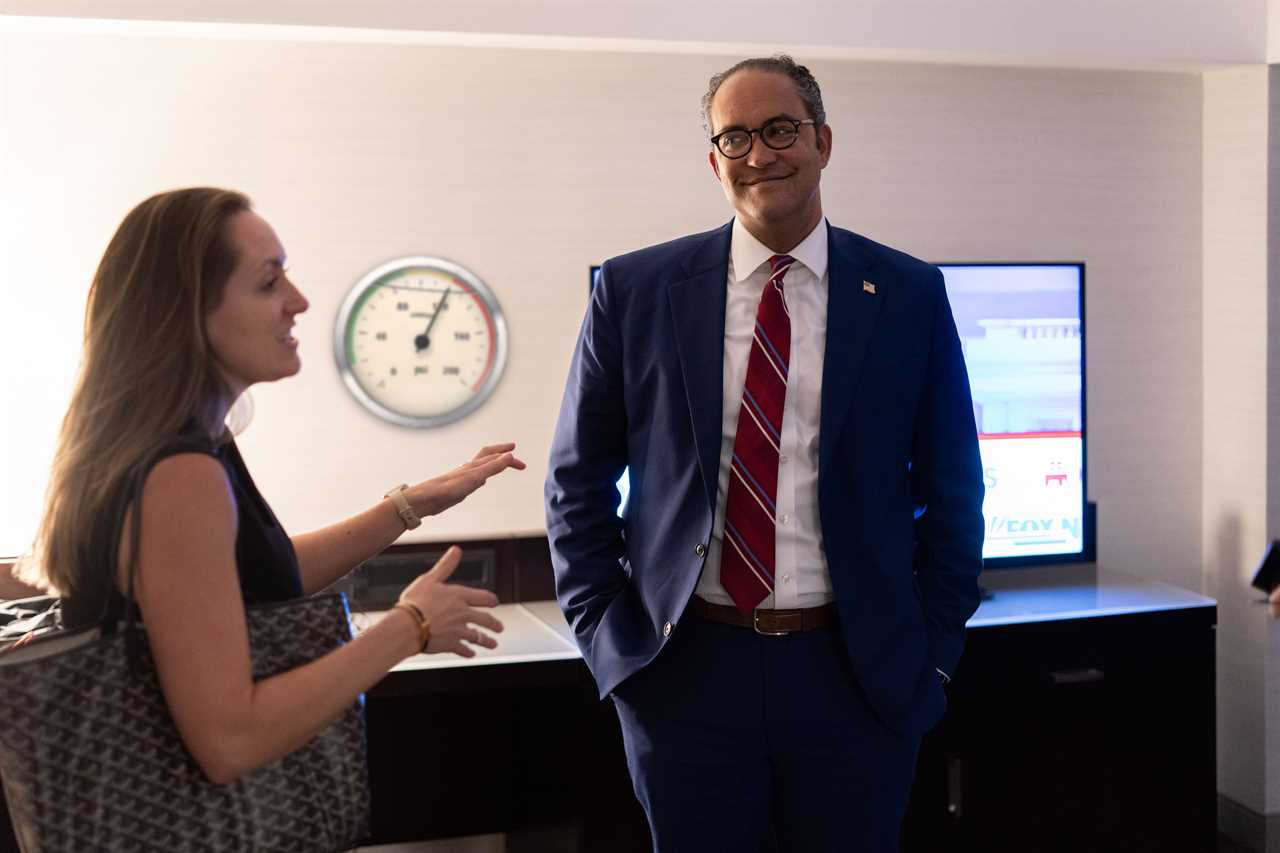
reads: {"value": 120, "unit": "psi"}
